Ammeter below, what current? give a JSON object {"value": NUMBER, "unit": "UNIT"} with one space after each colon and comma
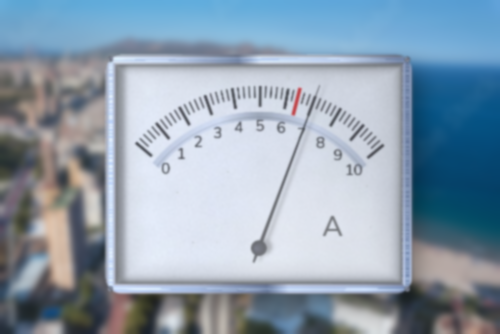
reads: {"value": 7, "unit": "A"}
